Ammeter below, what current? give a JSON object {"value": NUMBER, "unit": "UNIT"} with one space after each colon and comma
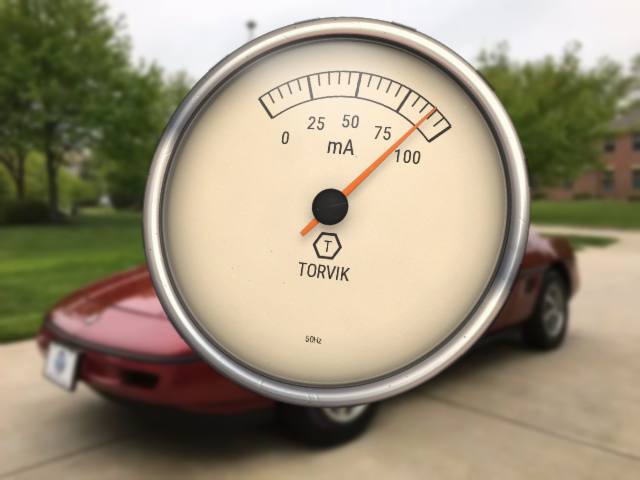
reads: {"value": 90, "unit": "mA"}
